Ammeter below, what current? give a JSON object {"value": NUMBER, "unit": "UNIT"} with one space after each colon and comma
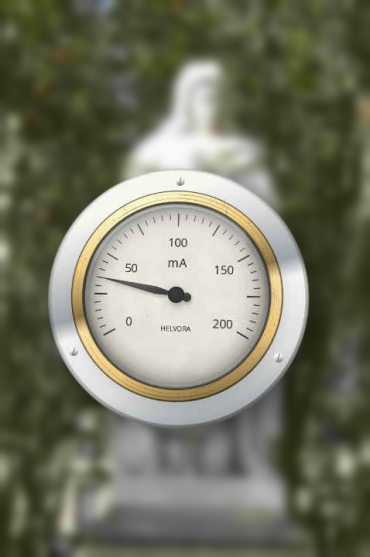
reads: {"value": 35, "unit": "mA"}
